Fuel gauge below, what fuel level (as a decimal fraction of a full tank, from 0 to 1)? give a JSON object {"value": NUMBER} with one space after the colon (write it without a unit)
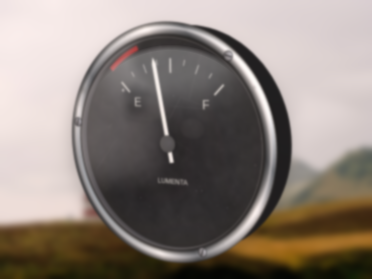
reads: {"value": 0.375}
